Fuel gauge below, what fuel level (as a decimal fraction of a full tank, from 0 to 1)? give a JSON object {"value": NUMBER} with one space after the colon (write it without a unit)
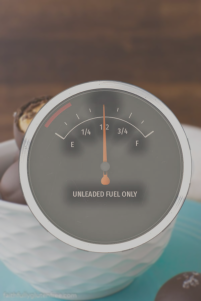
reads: {"value": 0.5}
